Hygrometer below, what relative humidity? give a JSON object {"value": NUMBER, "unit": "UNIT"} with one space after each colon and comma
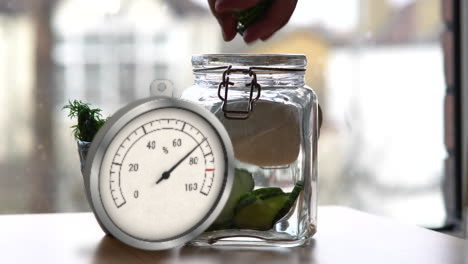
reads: {"value": 72, "unit": "%"}
